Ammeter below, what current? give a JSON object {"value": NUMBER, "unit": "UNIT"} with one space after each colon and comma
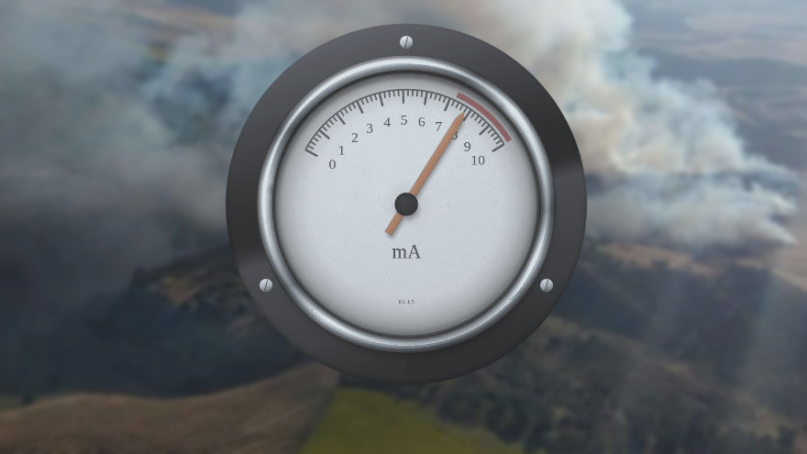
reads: {"value": 7.8, "unit": "mA"}
